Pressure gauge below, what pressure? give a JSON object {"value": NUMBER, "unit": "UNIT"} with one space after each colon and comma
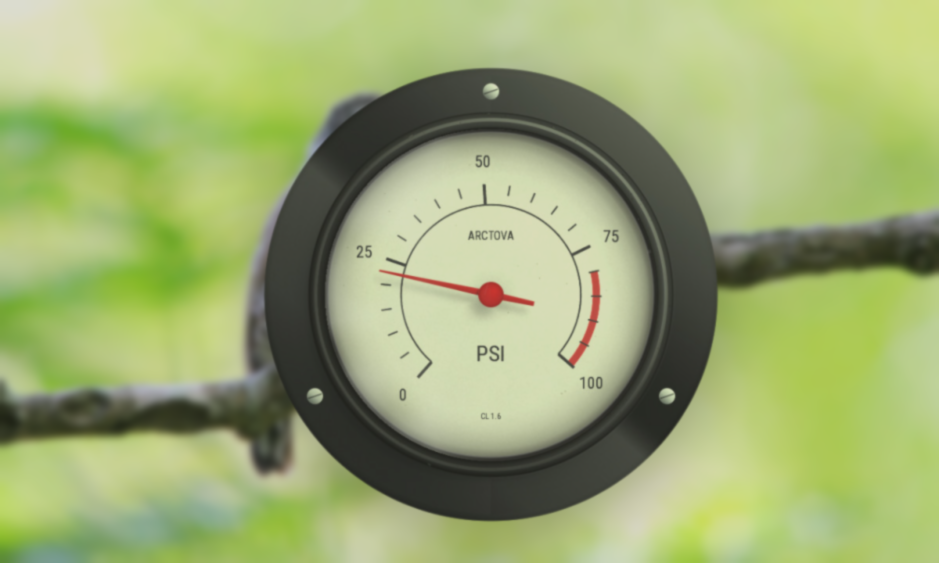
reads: {"value": 22.5, "unit": "psi"}
